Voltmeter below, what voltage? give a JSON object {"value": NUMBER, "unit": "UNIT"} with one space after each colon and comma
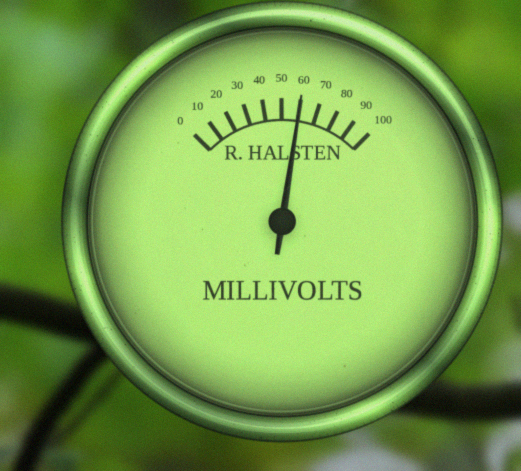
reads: {"value": 60, "unit": "mV"}
